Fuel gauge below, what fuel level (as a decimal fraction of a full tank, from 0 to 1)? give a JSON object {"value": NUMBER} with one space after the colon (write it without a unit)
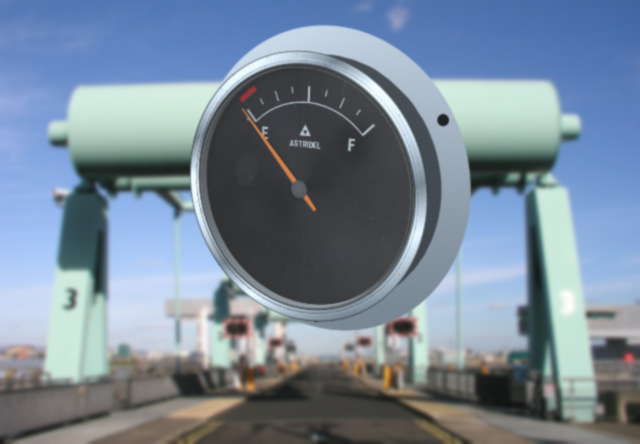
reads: {"value": 0}
